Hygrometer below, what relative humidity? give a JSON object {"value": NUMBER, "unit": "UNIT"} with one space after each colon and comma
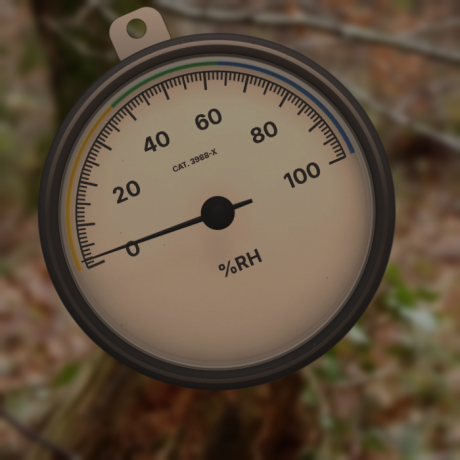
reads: {"value": 2, "unit": "%"}
